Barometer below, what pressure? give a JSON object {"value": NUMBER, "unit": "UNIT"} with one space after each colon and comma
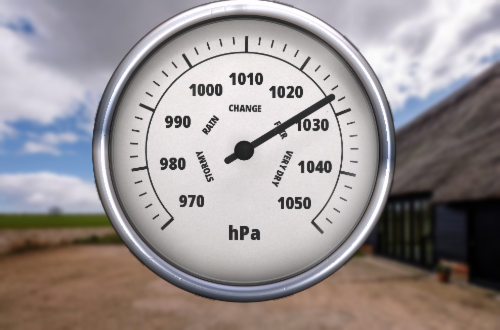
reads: {"value": 1027, "unit": "hPa"}
